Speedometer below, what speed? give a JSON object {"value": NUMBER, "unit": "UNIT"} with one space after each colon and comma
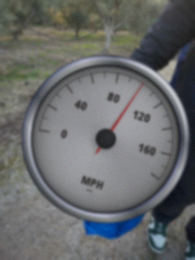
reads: {"value": 100, "unit": "mph"}
